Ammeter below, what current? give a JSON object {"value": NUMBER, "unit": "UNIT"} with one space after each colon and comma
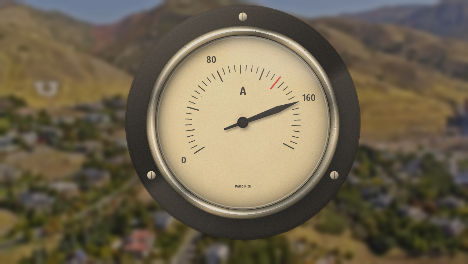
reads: {"value": 160, "unit": "A"}
